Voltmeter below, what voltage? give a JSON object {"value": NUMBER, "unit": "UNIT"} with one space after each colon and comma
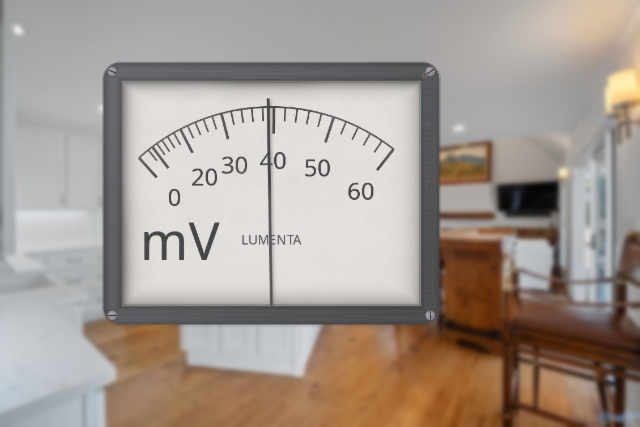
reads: {"value": 39, "unit": "mV"}
